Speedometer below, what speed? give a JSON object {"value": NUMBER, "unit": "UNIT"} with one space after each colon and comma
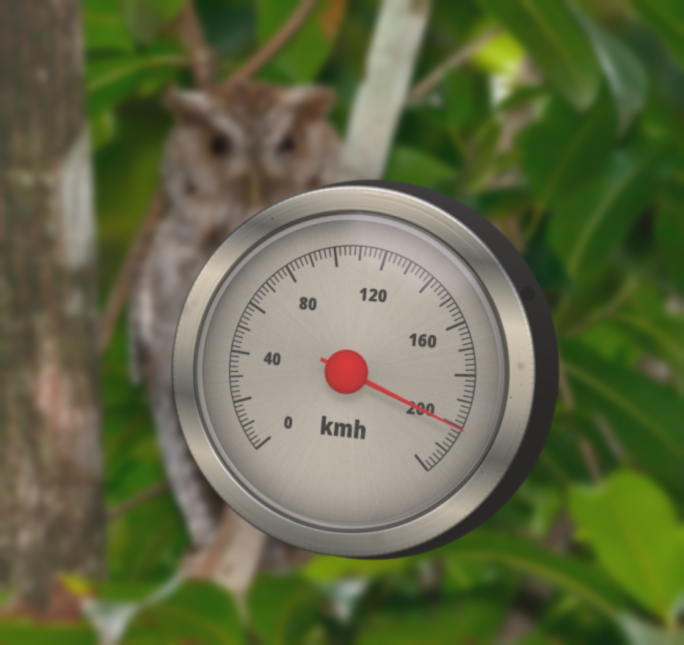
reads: {"value": 200, "unit": "km/h"}
